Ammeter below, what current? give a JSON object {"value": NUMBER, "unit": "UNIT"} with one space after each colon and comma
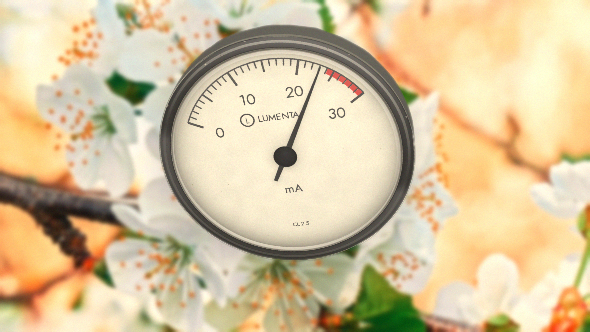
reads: {"value": 23, "unit": "mA"}
